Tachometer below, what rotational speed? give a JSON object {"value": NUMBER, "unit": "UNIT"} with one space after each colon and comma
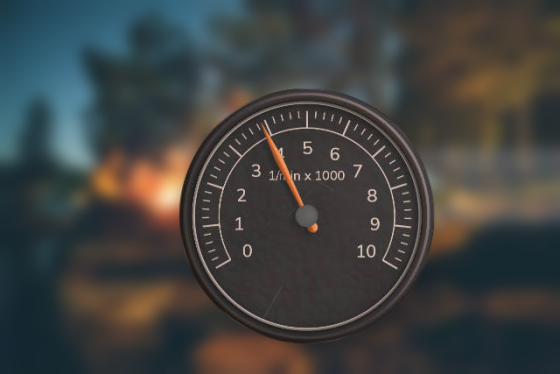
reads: {"value": 3900, "unit": "rpm"}
